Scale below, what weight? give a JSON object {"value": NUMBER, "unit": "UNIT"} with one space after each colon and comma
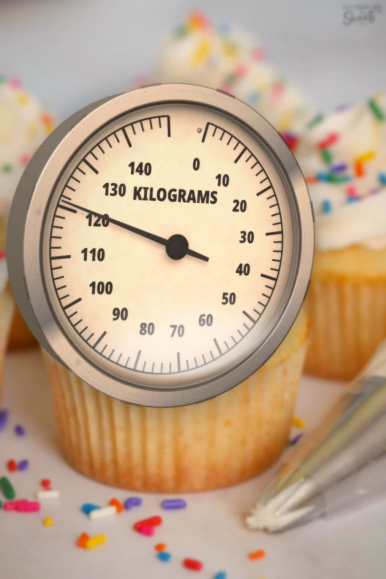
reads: {"value": 121, "unit": "kg"}
